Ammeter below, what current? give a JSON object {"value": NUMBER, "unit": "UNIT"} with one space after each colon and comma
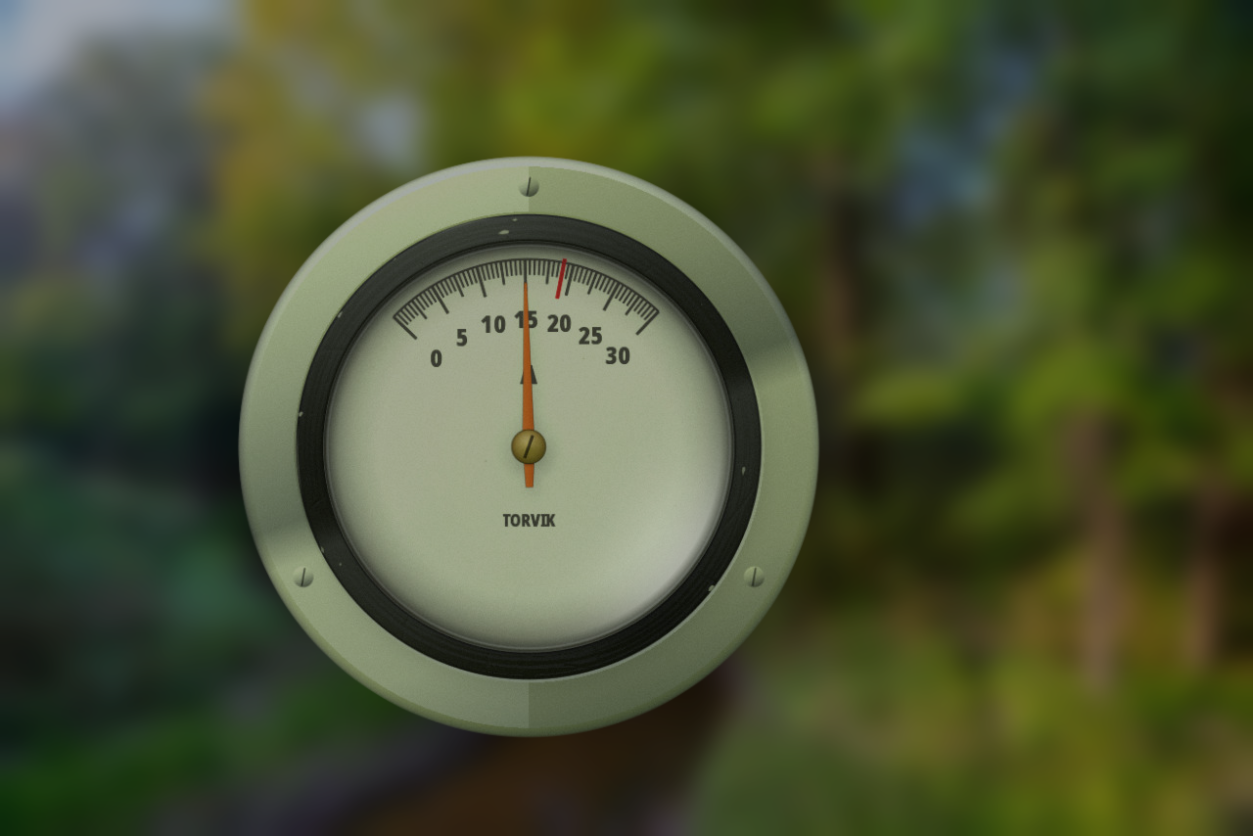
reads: {"value": 15, "unit": "A"}
